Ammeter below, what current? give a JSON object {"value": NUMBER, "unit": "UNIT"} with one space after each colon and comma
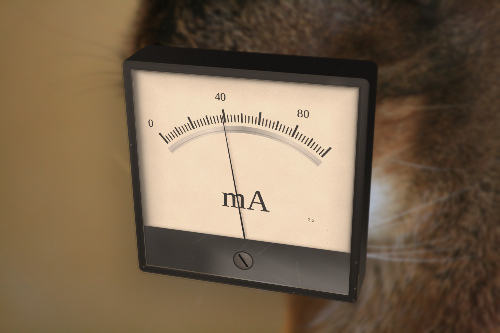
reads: {"value": 40, "unit": "mA"}
